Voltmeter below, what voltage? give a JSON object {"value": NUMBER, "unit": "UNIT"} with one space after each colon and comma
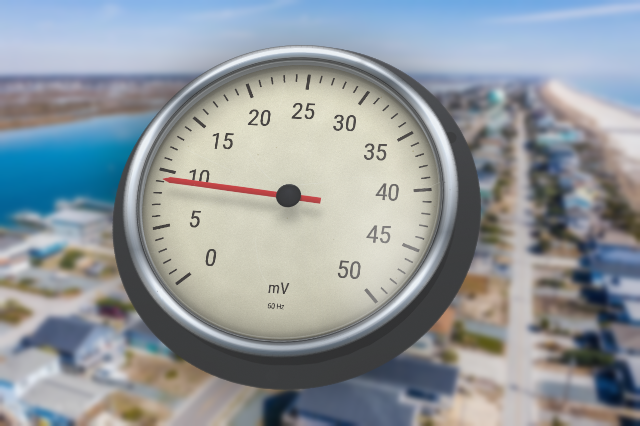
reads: {"value": 9, "unit": "mV"}
